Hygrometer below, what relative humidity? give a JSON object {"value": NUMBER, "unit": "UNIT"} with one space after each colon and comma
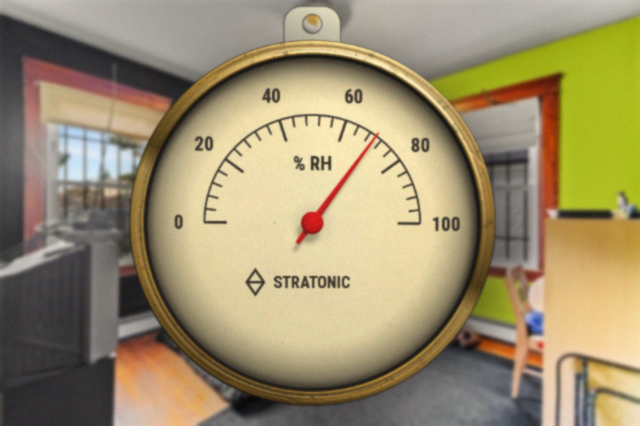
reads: {"value": 70, "unit": "%"}
